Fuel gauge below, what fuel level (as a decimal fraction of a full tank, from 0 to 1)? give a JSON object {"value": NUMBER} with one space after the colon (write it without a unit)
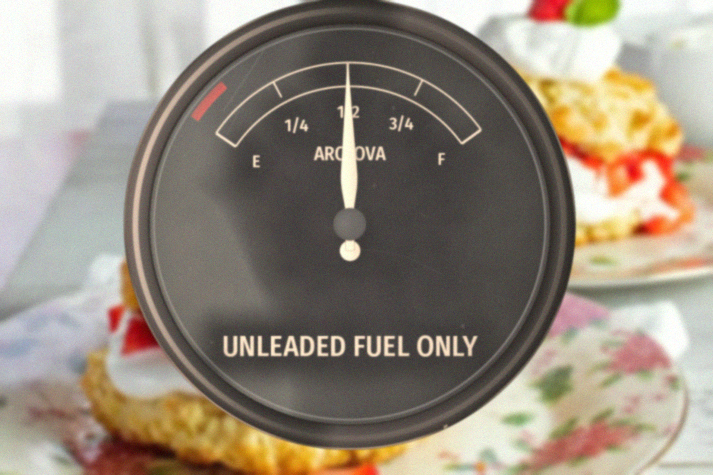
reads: {"value": 0.5}
